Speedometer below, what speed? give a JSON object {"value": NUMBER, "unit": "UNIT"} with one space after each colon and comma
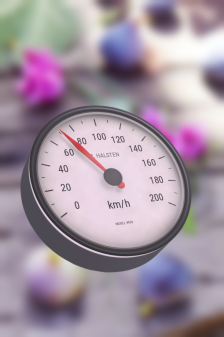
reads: {"value": 70, "unit": "km/h"}
